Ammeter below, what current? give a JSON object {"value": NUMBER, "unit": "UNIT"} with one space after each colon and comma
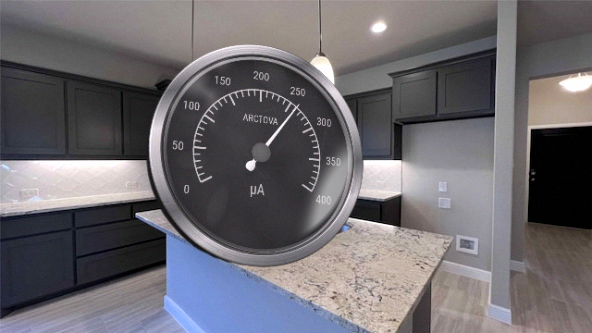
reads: {"value": 260, "unit": "µA"}
